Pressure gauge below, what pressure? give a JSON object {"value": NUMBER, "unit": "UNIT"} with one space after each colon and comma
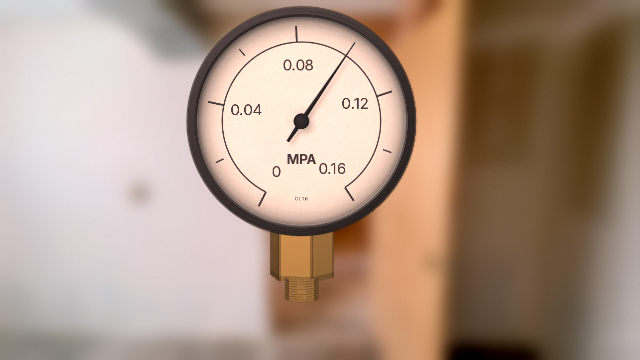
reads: {"value": 0.1, "unit": "MPa"}
